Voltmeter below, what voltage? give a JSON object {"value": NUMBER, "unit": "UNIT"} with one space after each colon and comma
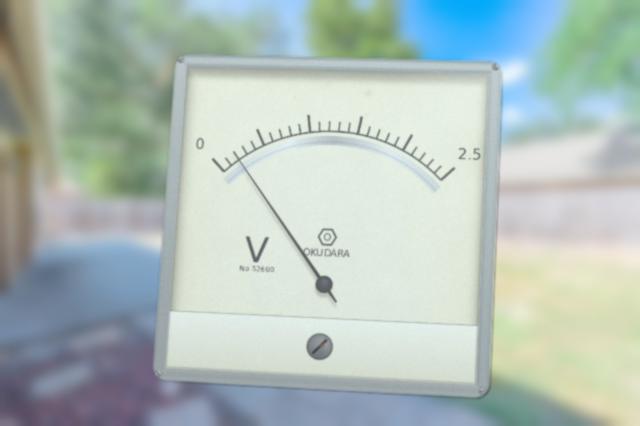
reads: {"value": 0.2, "unit": "V"}
